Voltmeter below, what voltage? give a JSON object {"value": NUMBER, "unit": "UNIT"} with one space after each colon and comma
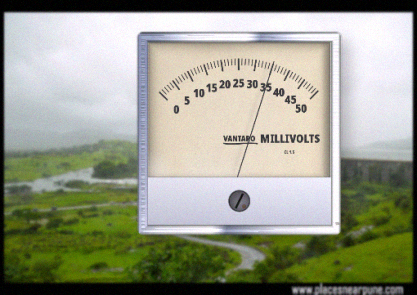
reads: {"value": 35, "unit": "mV"}
